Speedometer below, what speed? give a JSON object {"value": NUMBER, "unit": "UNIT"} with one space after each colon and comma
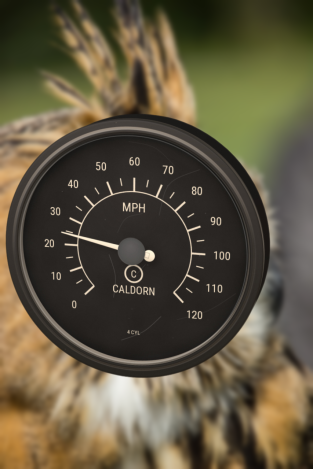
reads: {"value": 25, "unit": "mph"}
